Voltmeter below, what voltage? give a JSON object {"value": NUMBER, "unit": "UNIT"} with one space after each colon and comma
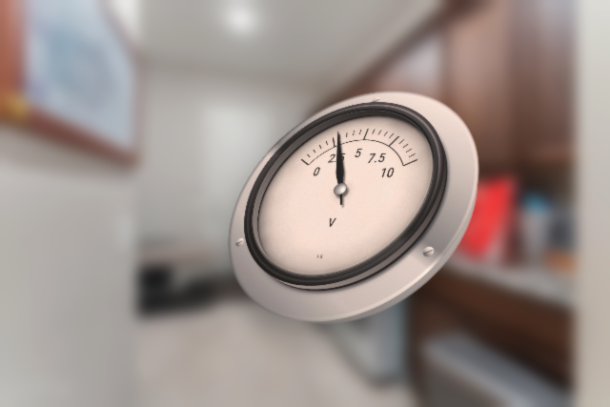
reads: {"value": 3, "unit": "V"}
